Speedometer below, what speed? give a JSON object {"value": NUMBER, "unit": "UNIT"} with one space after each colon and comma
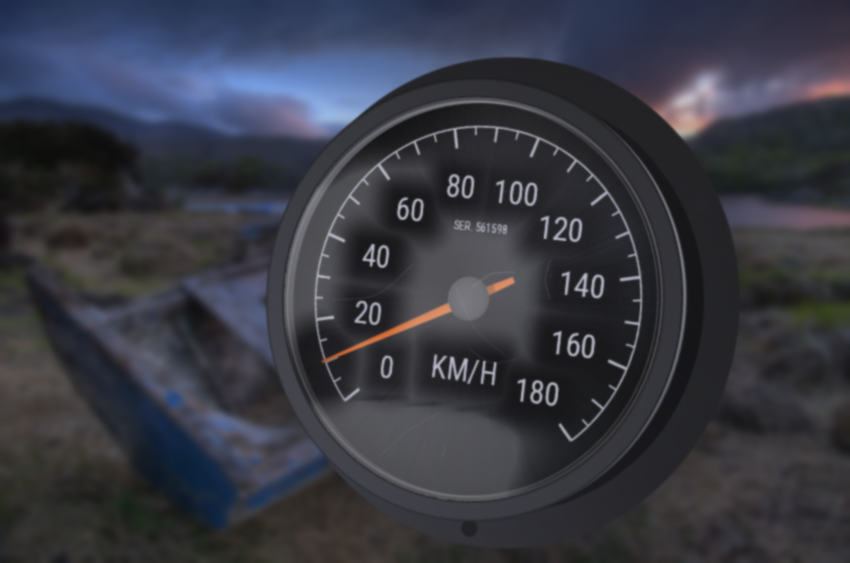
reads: {"value": 10, "unit": "km/h"}
